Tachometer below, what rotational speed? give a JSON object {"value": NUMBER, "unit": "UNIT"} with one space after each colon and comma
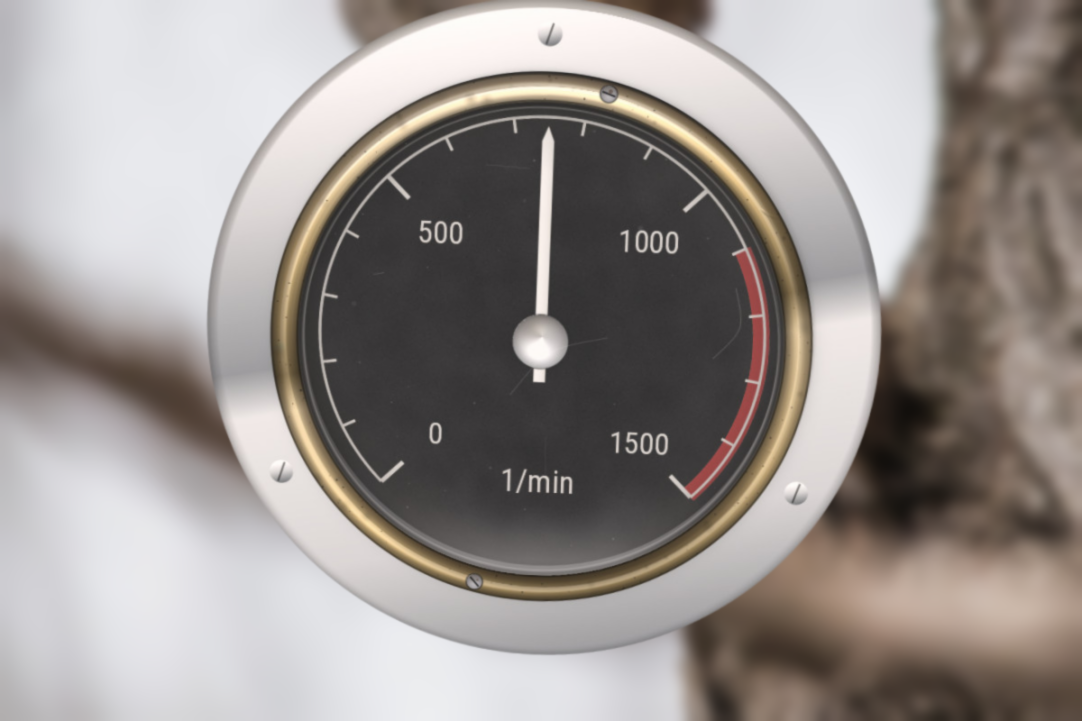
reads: {"value": 750, "unit": "rpm"}
